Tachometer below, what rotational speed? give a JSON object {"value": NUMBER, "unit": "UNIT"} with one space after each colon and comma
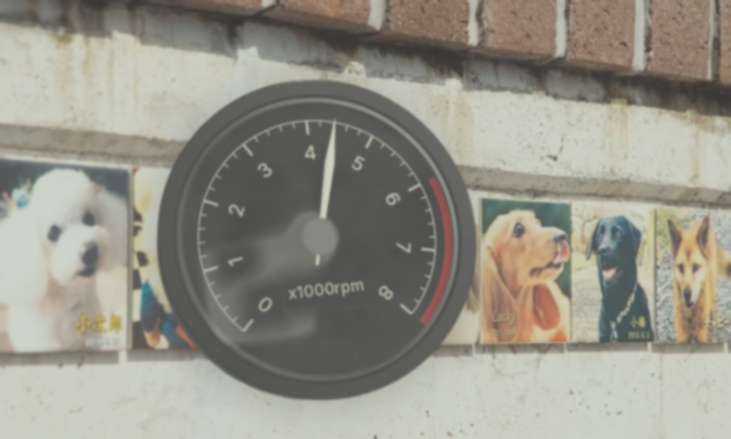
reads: {"value": 4400, "unit": "rpm"}
